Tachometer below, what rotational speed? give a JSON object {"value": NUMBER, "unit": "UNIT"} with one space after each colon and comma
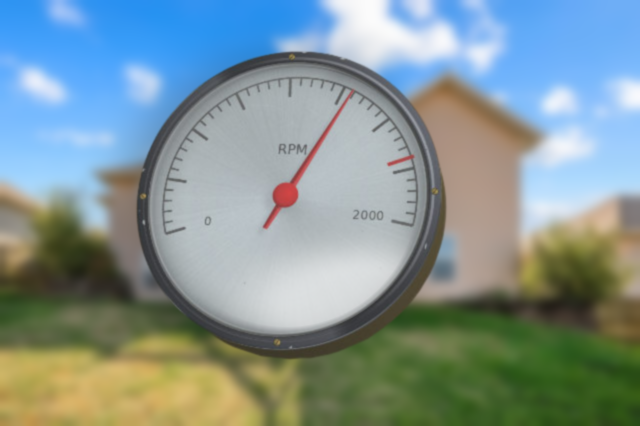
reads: {"value": 1300, "unit": "rpm"}
